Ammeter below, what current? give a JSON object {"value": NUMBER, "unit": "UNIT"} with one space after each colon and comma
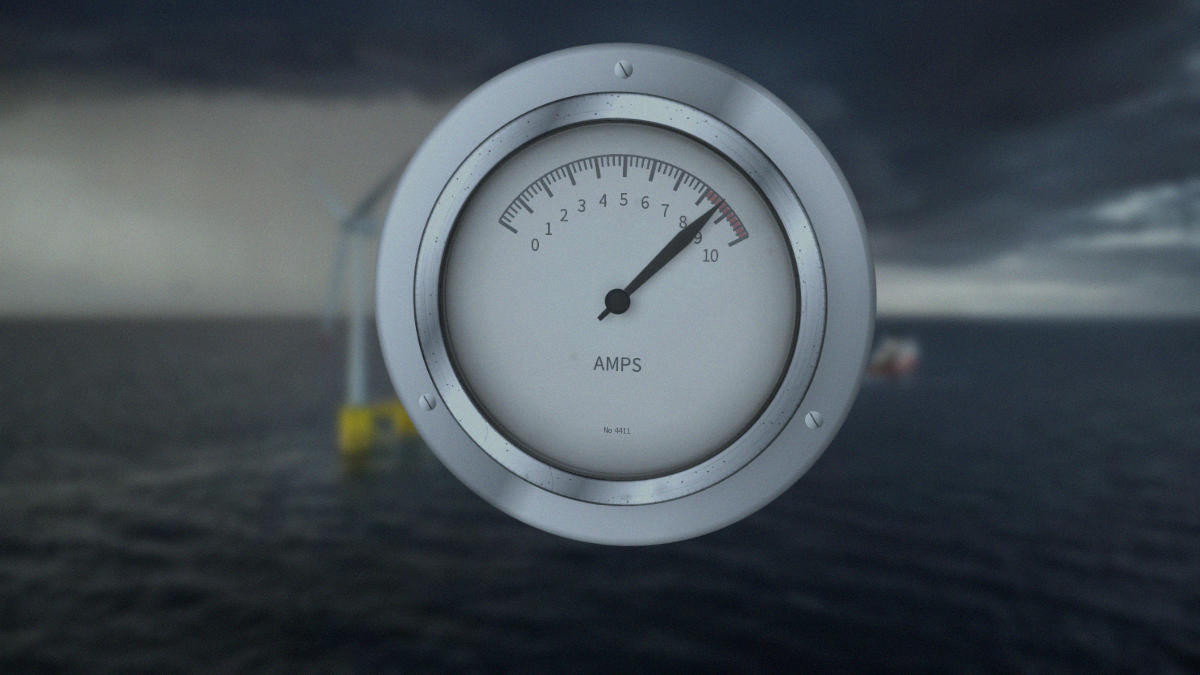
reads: {"value": 8.6, "unit": "A"}
